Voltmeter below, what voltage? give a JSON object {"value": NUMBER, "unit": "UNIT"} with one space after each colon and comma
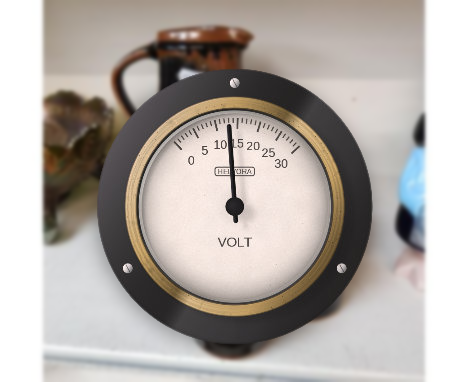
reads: {"value": 13, "unit": "V"}
